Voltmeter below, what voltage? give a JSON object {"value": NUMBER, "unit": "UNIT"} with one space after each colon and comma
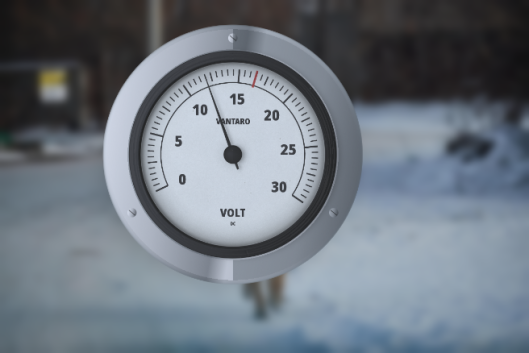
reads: {"value": 12, "unit": "V"}
